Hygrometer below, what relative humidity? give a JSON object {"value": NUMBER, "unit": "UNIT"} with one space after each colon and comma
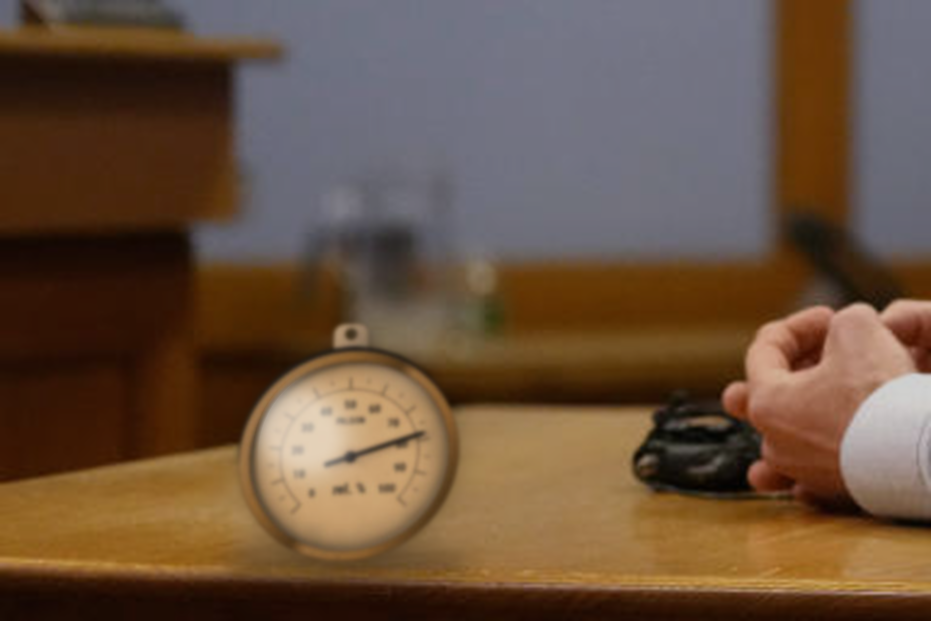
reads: {"value": 77.5, "unit": "%"}
